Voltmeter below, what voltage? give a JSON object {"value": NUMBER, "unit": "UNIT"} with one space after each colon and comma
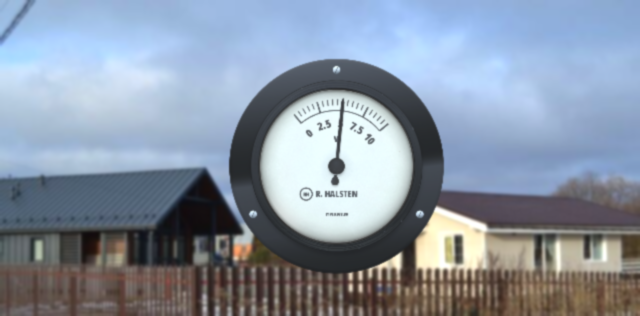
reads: {"value": 5, "unit": "V"}
